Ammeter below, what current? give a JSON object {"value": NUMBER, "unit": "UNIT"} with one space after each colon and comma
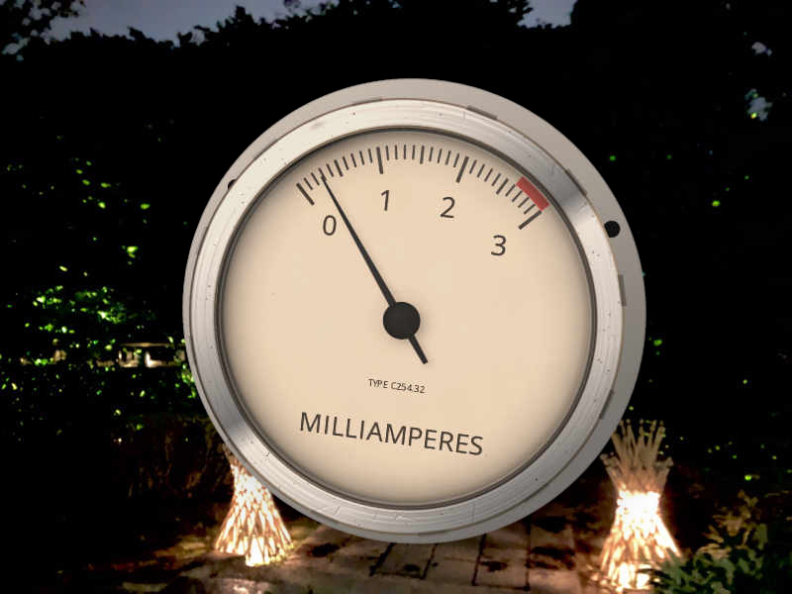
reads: {"value": 0.3, "unit": "mA"}
